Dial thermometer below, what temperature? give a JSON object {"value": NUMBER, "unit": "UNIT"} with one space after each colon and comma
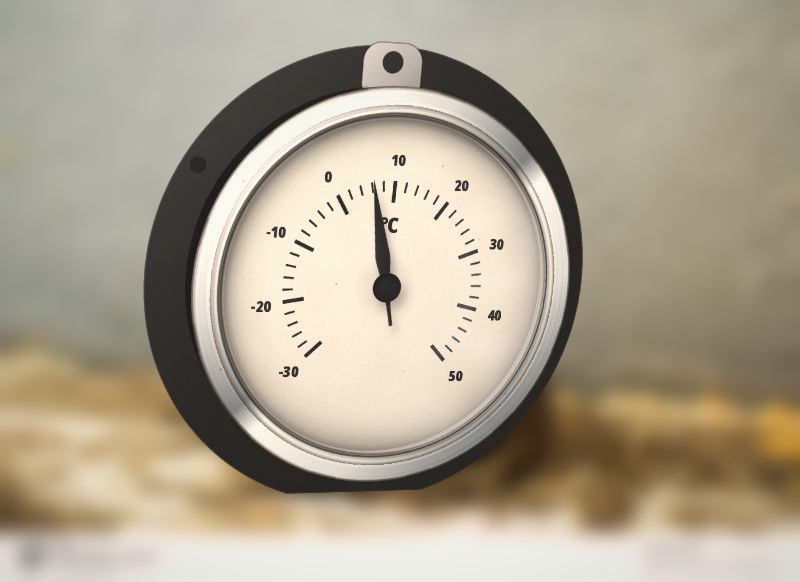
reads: {"value": 6, "unit": "°C"}
